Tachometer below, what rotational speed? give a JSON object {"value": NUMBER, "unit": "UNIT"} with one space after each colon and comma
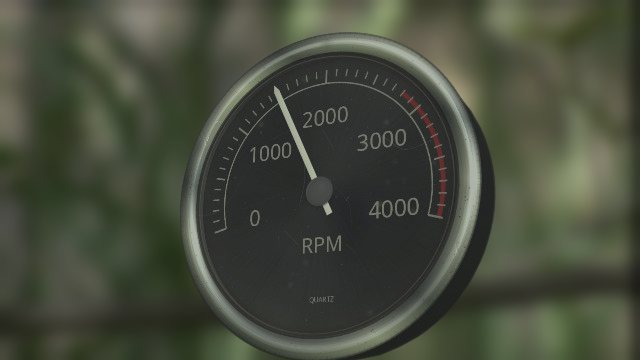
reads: {"value": 1500, "unit": "rpm"}
